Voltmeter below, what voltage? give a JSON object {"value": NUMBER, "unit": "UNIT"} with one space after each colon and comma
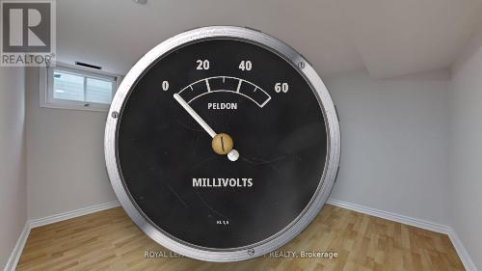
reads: {"value": 0, "unit": "mV"}
